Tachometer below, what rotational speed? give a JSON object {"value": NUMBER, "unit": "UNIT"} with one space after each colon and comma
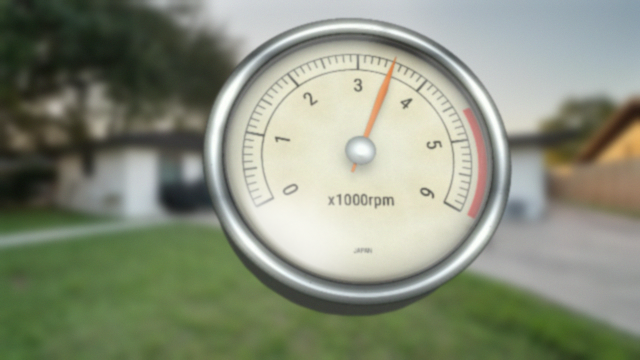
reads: {"value": 3500, "unit": "rpm"}
